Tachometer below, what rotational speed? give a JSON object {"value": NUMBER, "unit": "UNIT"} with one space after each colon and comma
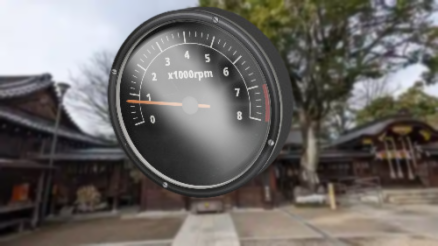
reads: {"value": 800, "unit": "rpm"}
